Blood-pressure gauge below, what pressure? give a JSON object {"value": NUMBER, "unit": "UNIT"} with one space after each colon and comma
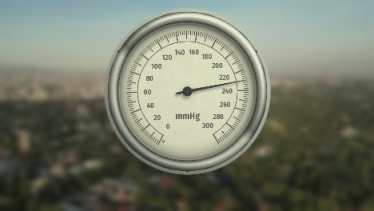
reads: {"value": 230, "unit": "mmHg"}
